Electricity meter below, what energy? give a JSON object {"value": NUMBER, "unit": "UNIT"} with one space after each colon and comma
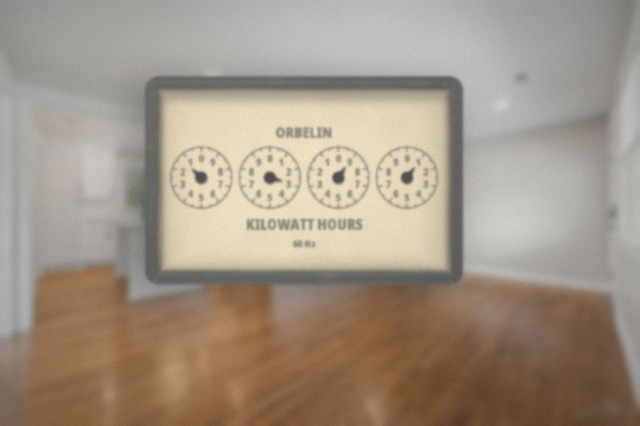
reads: {"value": 1291, "unit": "kWh"}
